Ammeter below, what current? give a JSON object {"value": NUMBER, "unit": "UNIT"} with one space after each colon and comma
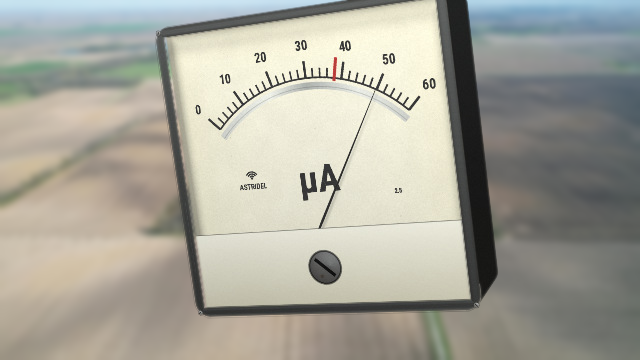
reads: {"value": 50, "unit": "µA"}
